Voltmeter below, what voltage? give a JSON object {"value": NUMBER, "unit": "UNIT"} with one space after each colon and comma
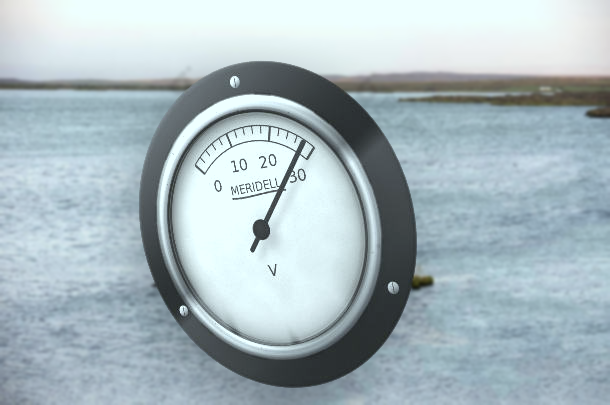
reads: {"value": 28, "unit": "V"}
